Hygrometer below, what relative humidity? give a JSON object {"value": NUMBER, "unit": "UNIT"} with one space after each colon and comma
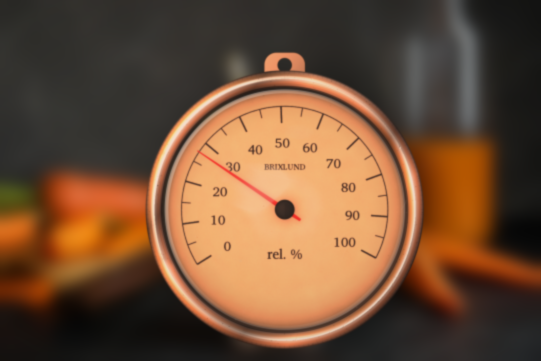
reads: {"value": 27.5, "unit": "%"}
